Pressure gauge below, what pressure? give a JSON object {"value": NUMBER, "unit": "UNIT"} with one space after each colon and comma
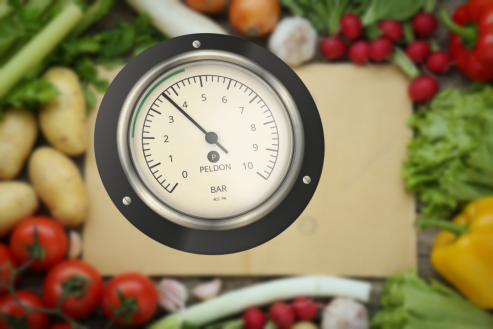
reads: {"value": 3.6, "unit": "bar"}
